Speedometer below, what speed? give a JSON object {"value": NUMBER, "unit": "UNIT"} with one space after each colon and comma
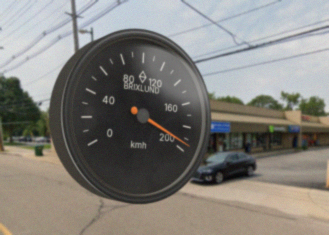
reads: {"value": 195, "unit": "km/h"}
